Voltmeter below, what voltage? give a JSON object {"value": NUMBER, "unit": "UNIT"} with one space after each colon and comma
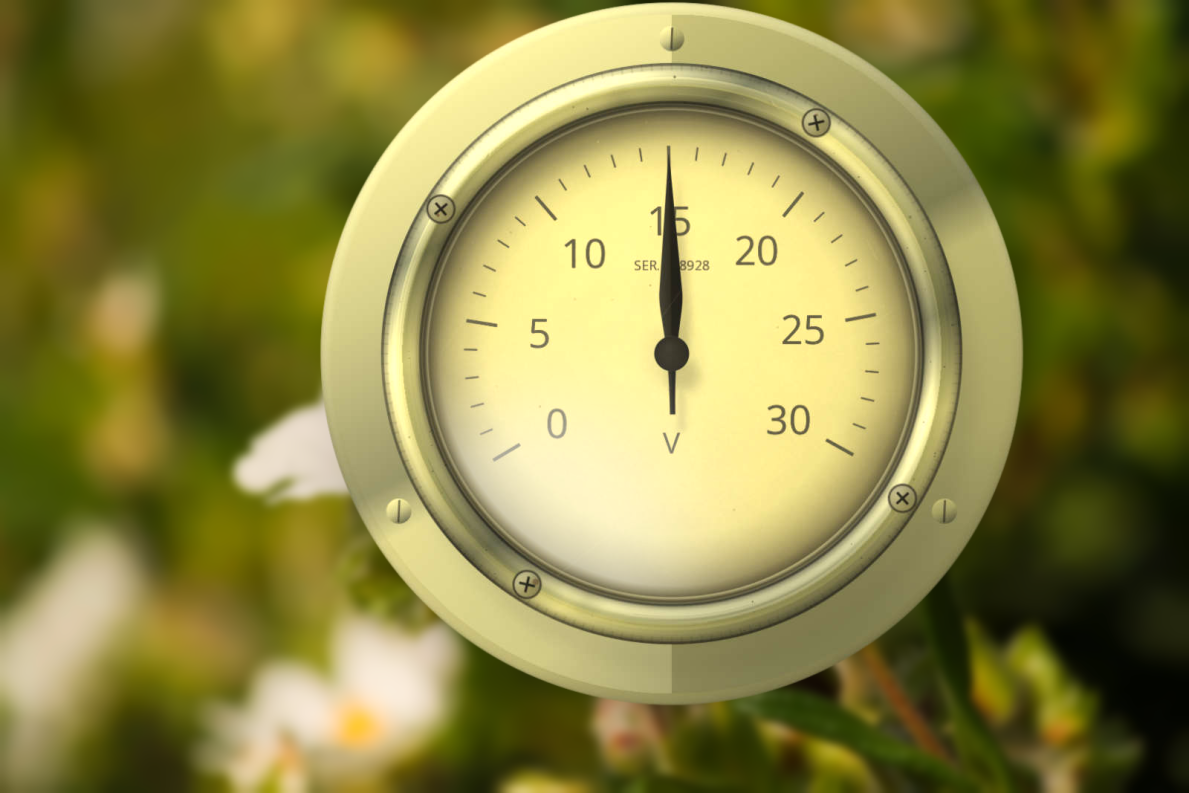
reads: {"value": 15, "unit": "V"}
